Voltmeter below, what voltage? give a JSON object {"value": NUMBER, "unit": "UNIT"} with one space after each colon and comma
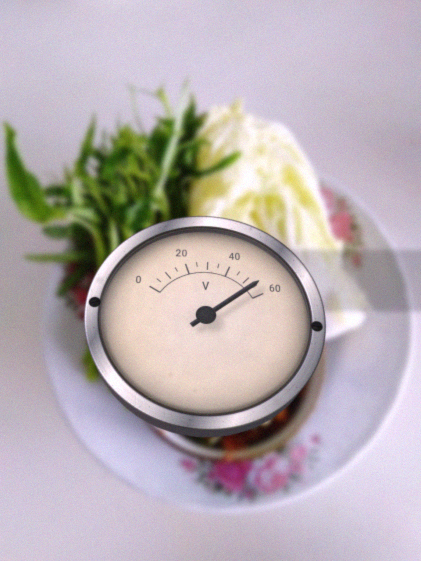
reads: {"value": 55, "unit": "V"}
